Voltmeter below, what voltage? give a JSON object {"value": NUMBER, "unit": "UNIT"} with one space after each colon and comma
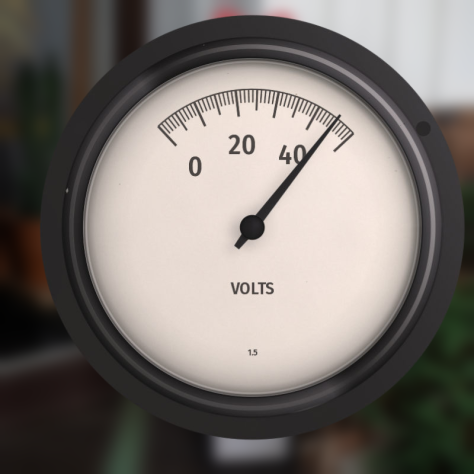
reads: {"value": 45, "unit": "V"}
